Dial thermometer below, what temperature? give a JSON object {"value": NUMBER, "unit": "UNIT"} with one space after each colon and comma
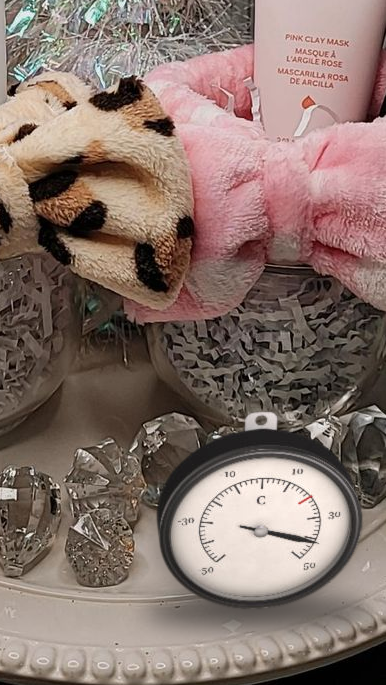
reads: {"value": 40, "unit": "°C"}
